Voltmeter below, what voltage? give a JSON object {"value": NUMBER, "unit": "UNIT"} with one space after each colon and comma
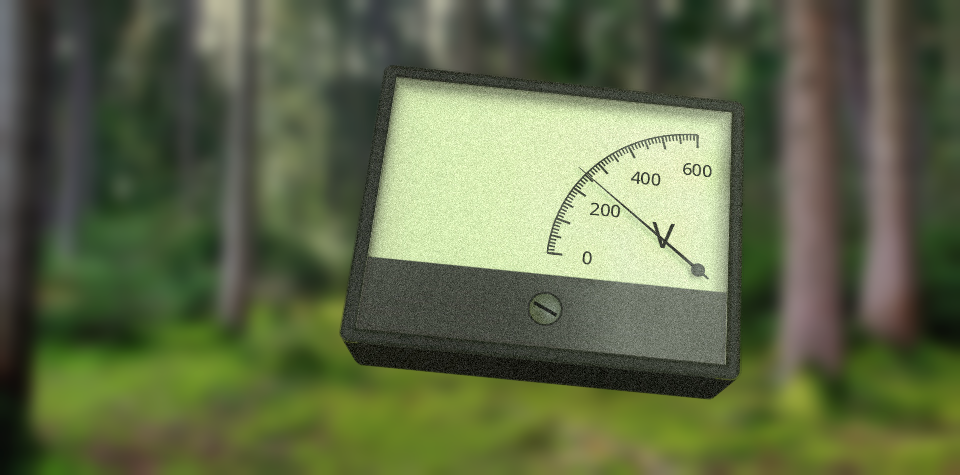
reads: {"value": 250, "unit": "V"}
